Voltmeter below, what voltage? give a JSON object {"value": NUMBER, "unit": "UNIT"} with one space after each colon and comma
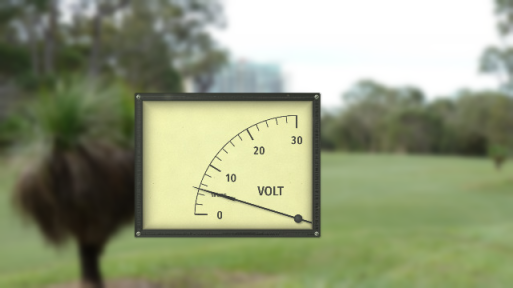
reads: {"value": 5, "unit": "V"}
